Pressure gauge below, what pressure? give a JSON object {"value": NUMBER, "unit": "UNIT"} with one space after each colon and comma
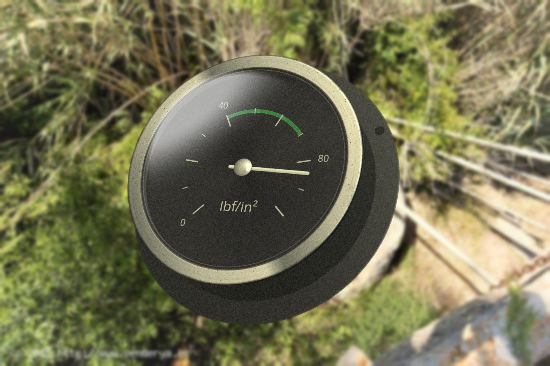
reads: {"value": 85, "unit": "psi"}
